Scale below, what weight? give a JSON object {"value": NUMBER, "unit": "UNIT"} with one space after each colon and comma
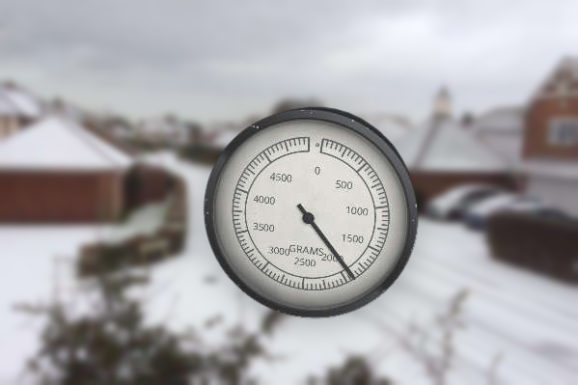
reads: {"value": 1900, "unit": "g"}
